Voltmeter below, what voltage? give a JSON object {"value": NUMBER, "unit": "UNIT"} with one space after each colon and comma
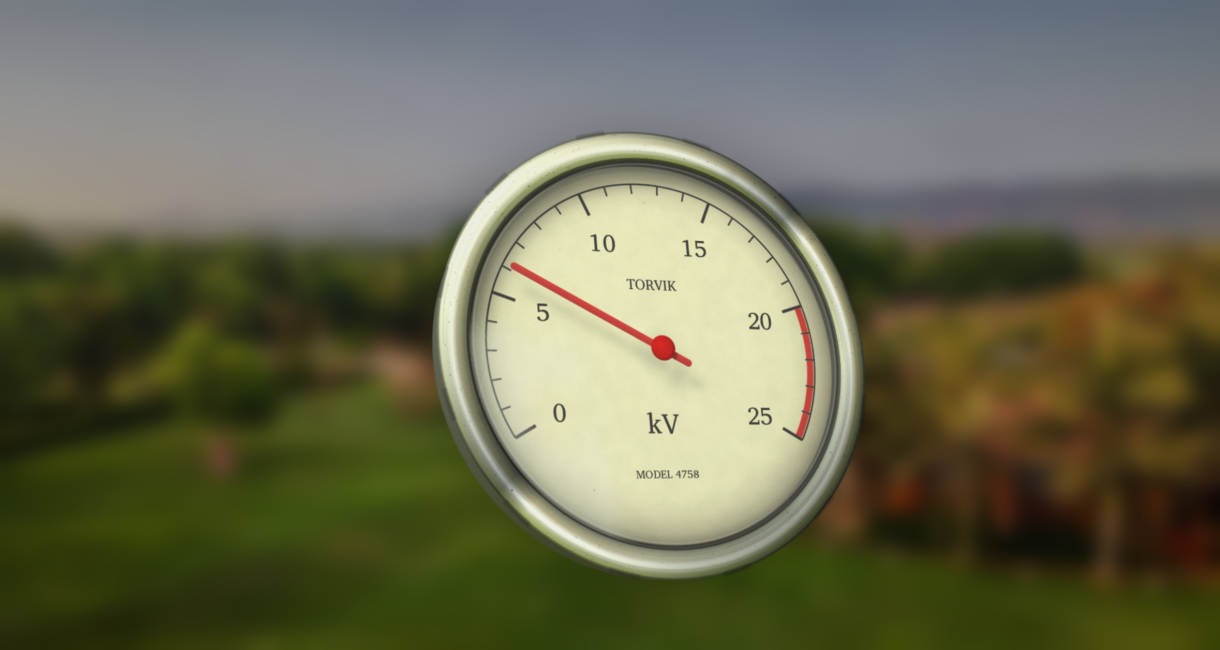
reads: {"value": 6, "unit": "kV"}
